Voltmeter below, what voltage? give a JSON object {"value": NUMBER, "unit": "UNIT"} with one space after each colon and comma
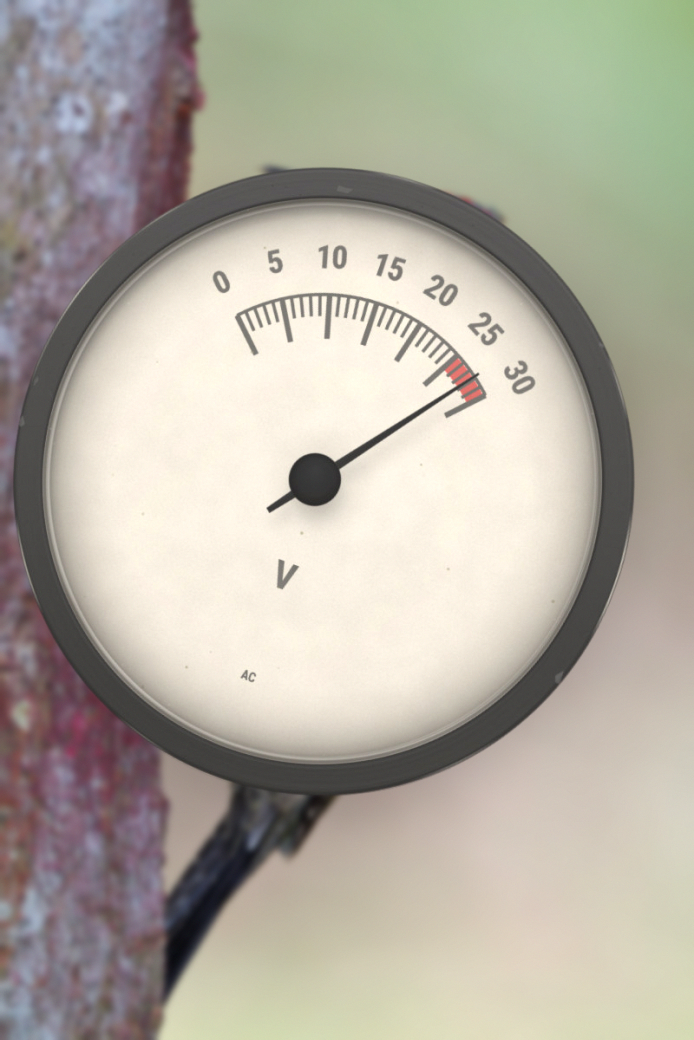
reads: {"value": 28, "unit": "V"}
